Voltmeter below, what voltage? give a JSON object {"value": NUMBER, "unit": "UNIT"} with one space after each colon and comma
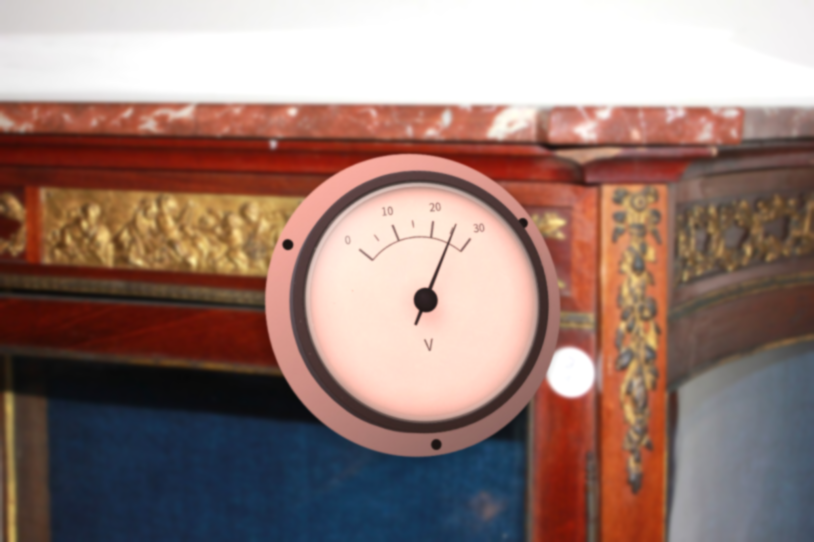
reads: {"value": 25, "unit": "V"}
